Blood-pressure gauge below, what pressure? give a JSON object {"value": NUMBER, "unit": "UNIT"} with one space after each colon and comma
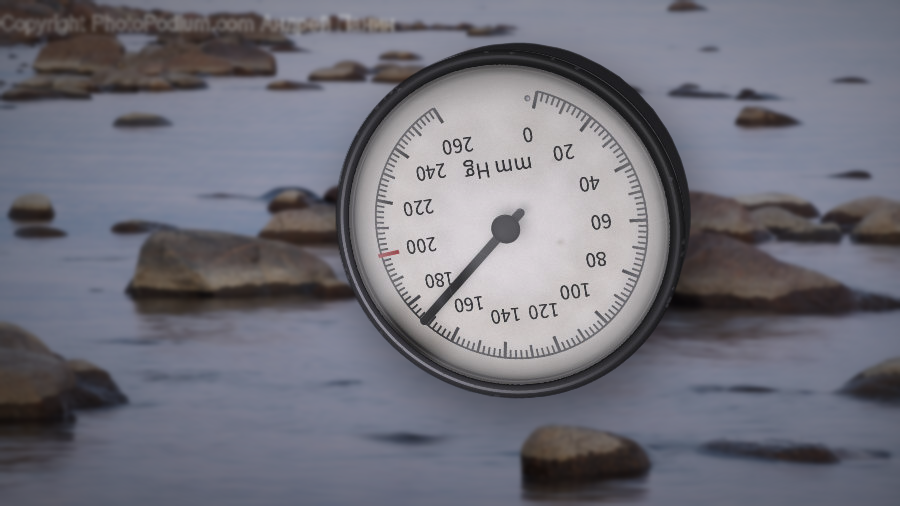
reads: {"value": 172, "unit": "mmHg"}
